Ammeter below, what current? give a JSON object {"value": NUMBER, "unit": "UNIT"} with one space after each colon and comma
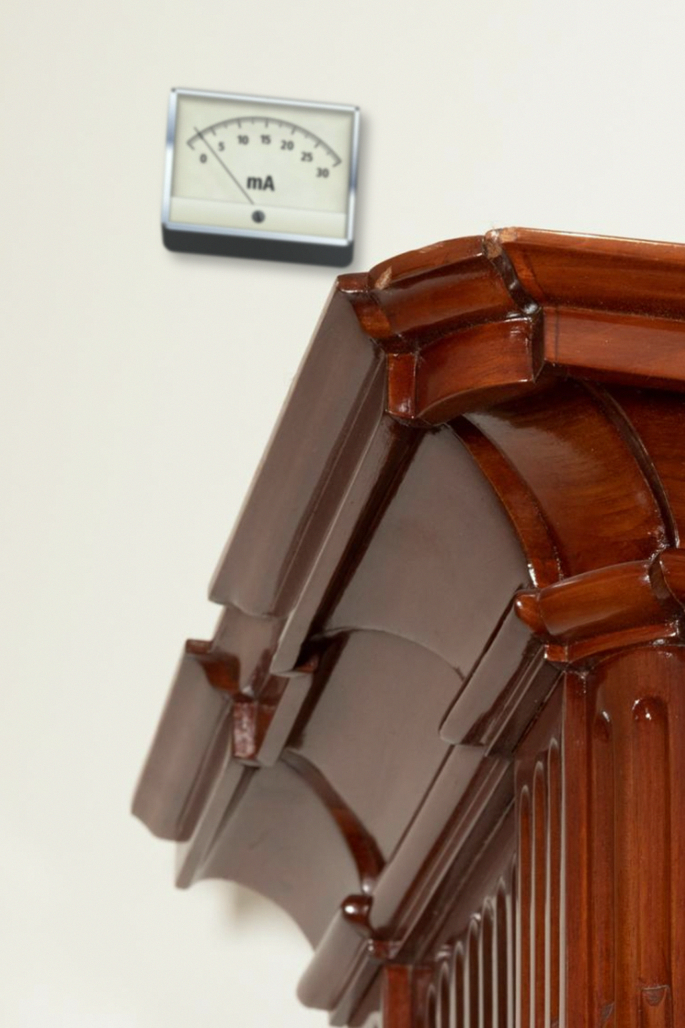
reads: {"value": 2.5, "unit": "mA"}
